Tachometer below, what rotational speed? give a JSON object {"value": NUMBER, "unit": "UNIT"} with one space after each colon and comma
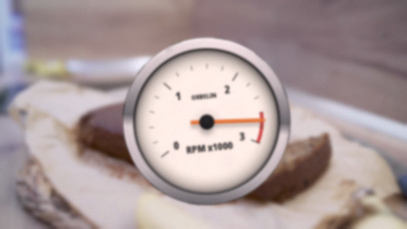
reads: {"value": 2700, "unit": "rpm"}
